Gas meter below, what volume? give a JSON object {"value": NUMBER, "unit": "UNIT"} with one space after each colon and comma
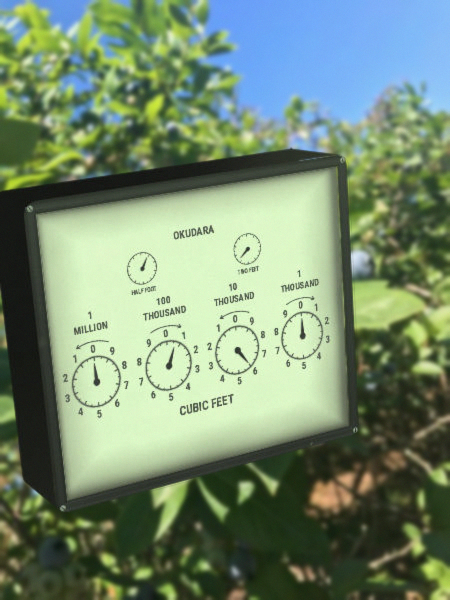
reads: {"value": 6000, "unit": "ft³"}
